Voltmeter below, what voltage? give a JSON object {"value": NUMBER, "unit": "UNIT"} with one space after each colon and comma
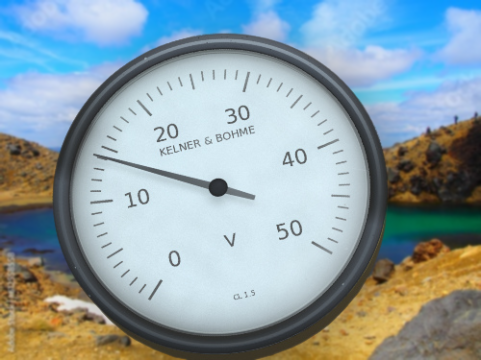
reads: {"value": 14, "unit": "V"}
